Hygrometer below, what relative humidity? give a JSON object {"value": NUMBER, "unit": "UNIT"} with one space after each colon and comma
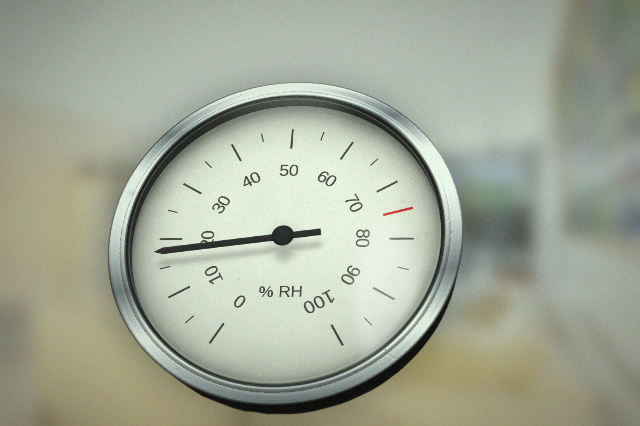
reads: {"value": 17.5, "unit": "%"}
